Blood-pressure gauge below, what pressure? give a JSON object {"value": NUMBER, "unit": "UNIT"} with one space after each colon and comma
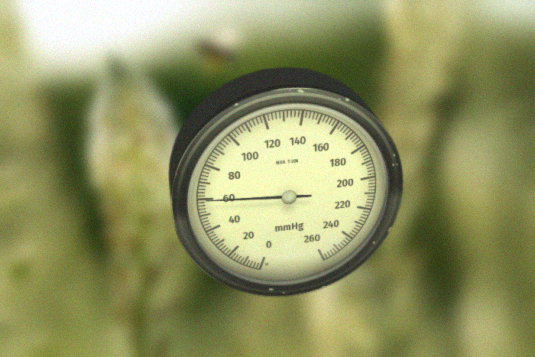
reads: {"value": 60, "unit": "mmHg"}
